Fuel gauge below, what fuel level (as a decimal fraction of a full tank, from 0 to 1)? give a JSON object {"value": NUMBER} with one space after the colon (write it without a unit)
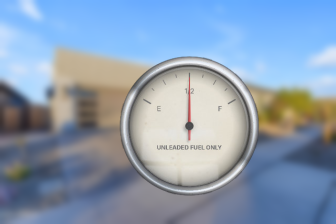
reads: {"value": 0.5}
